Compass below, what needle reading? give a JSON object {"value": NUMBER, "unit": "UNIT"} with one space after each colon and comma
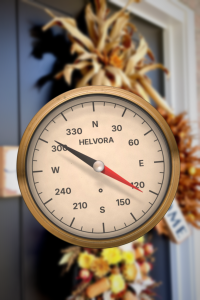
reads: {"value": 125, "unit": "°"}
